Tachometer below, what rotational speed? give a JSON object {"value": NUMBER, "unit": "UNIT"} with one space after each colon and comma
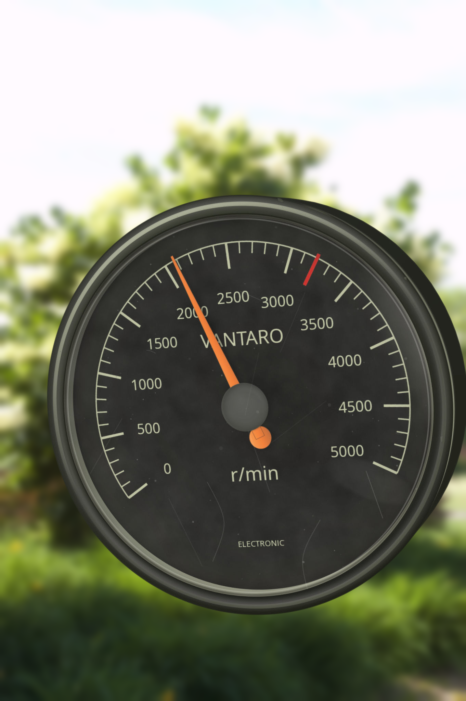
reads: {"value": 2100, "unit": "rpm"}
